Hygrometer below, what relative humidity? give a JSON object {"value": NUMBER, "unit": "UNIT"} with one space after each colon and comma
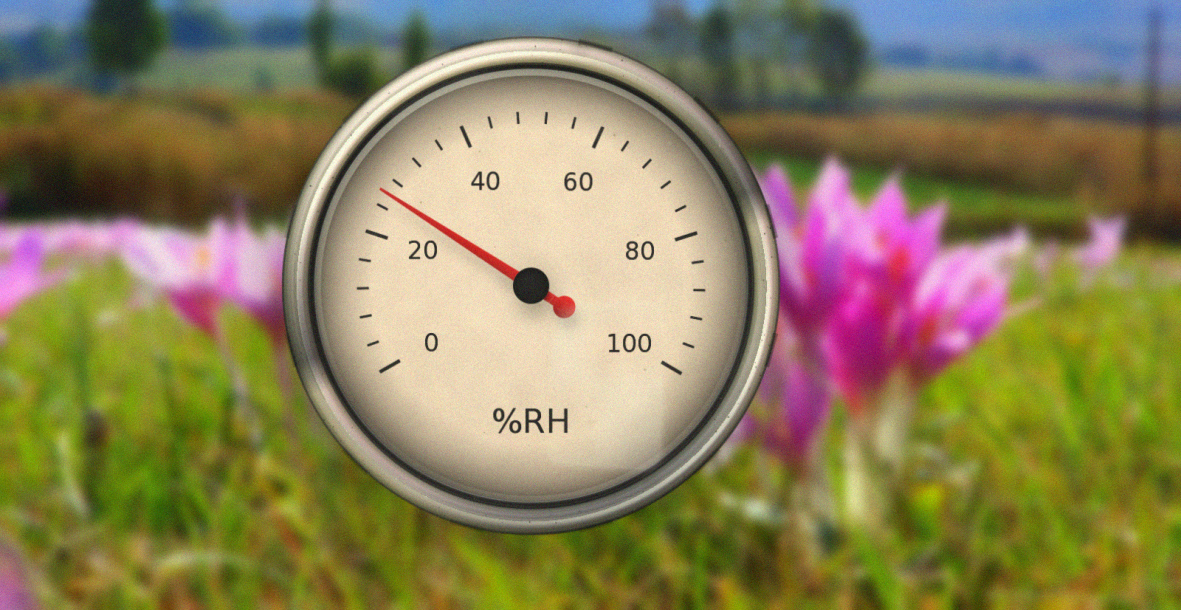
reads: {"value": 26, "unit": "%"}
